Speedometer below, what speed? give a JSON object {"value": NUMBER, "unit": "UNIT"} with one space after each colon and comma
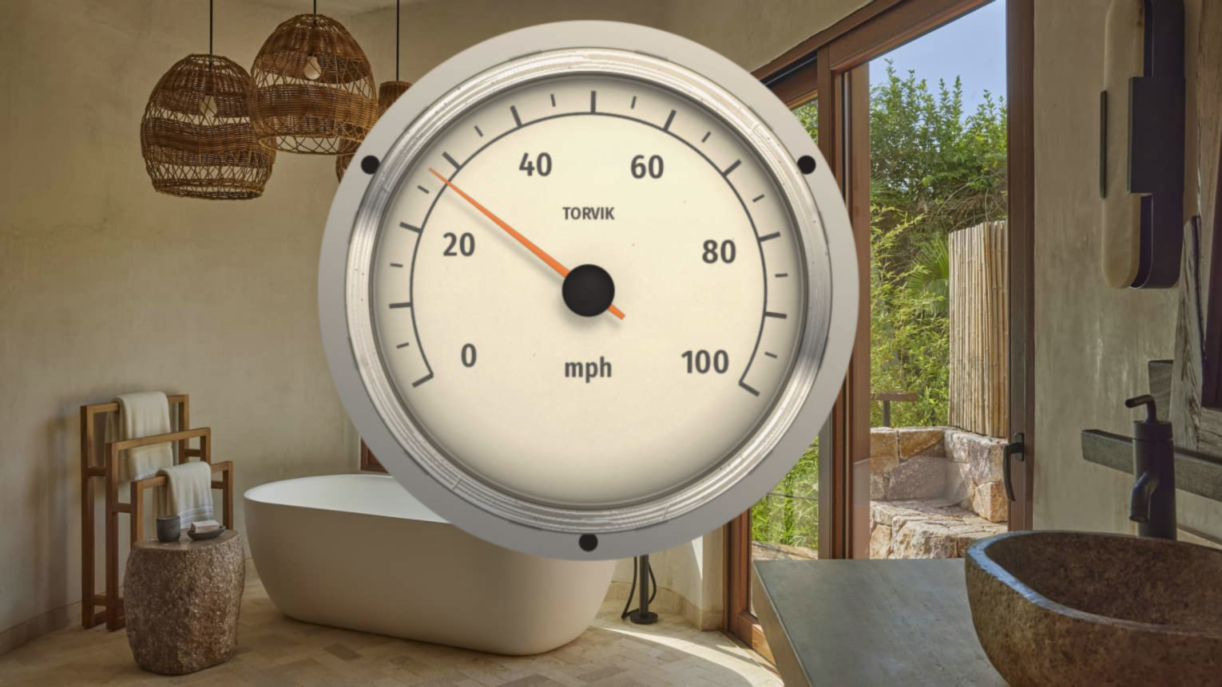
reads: {"value": 27.5, "unit": "mph"}
